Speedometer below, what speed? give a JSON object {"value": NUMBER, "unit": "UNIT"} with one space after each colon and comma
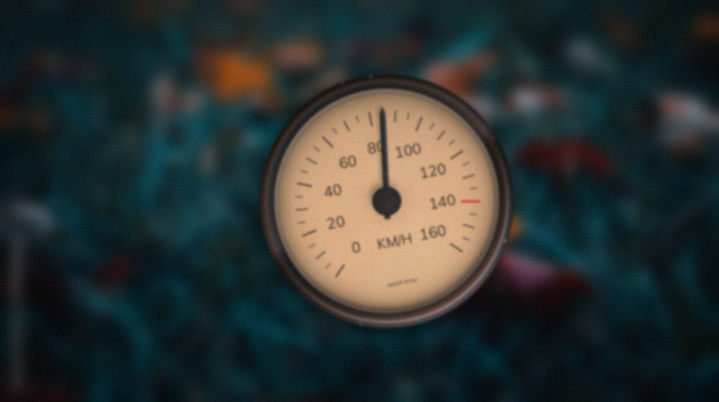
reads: {"value": 85, "unit": "km/h"}
